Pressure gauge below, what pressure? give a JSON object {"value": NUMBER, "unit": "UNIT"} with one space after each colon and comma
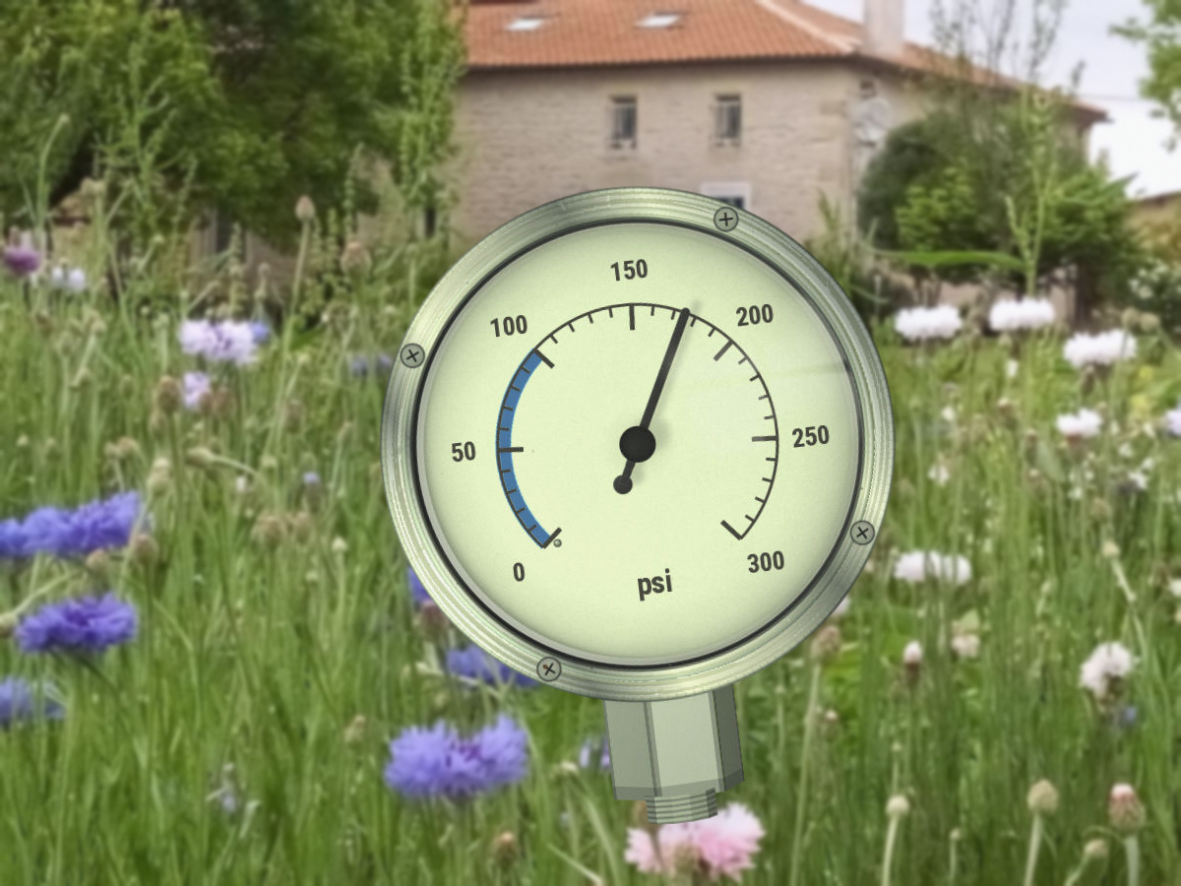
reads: {"value": 175, "unit": "psi"}
